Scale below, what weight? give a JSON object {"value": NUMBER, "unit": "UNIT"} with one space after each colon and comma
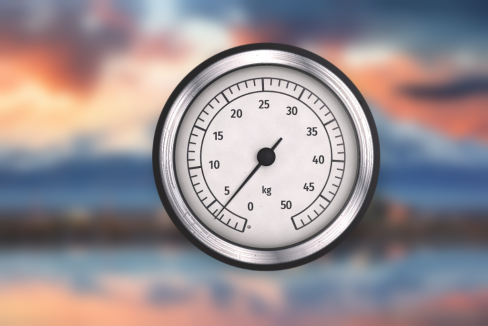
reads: {"value": 3.5, "unit": "kg"}
